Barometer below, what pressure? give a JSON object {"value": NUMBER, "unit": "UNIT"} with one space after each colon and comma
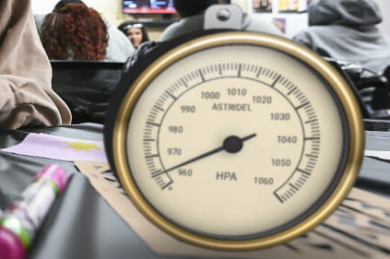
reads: {"value": 965, "unit": "hPa"}
